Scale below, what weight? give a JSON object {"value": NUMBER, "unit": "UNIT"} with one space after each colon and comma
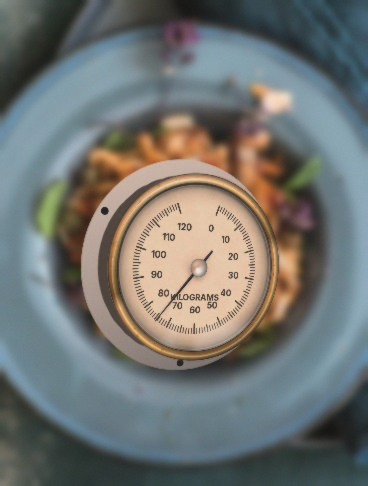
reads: {"value": 75, "unit": "kg"}
